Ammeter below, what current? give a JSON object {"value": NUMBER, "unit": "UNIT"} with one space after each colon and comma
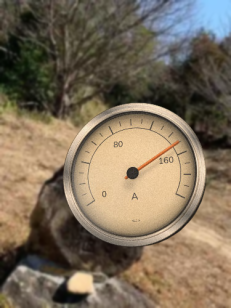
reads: {"value": 150, "unit": "A"}
